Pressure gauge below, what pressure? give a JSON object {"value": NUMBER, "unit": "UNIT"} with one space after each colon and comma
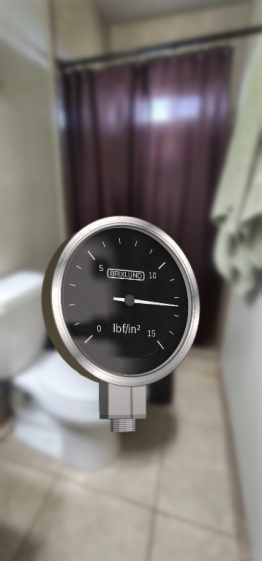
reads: {"value": 12.5, "unit": "psi"}
